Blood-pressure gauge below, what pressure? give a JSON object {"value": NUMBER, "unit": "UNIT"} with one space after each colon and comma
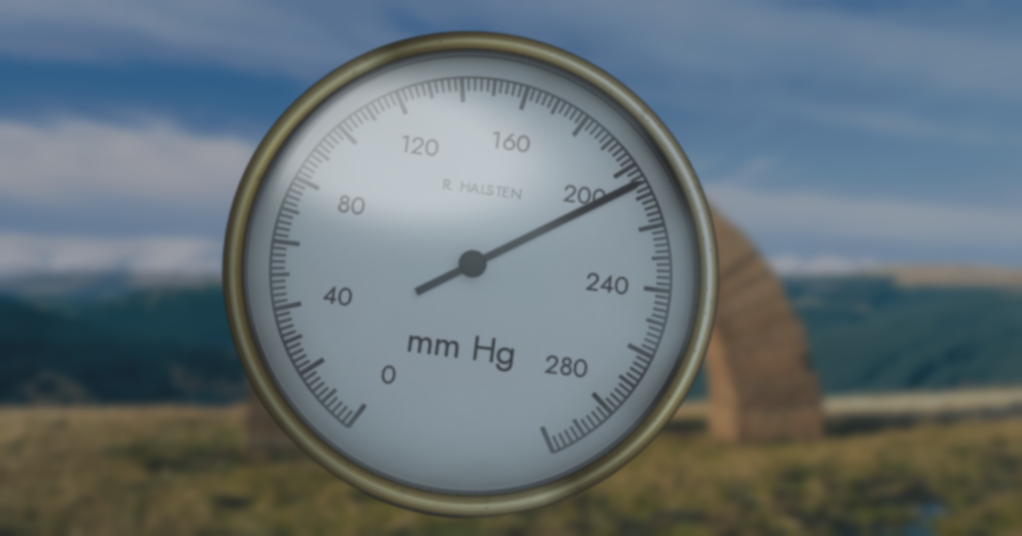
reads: {"value": 206, "unit": "mmHg"}
